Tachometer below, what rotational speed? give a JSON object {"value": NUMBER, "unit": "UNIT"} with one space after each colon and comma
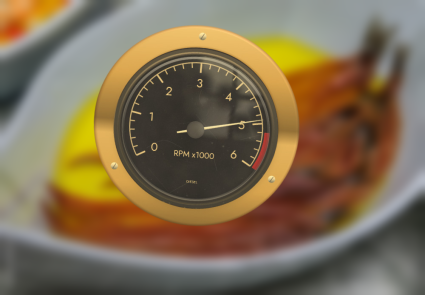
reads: {"value": 4900, "unit": "rpm"}
